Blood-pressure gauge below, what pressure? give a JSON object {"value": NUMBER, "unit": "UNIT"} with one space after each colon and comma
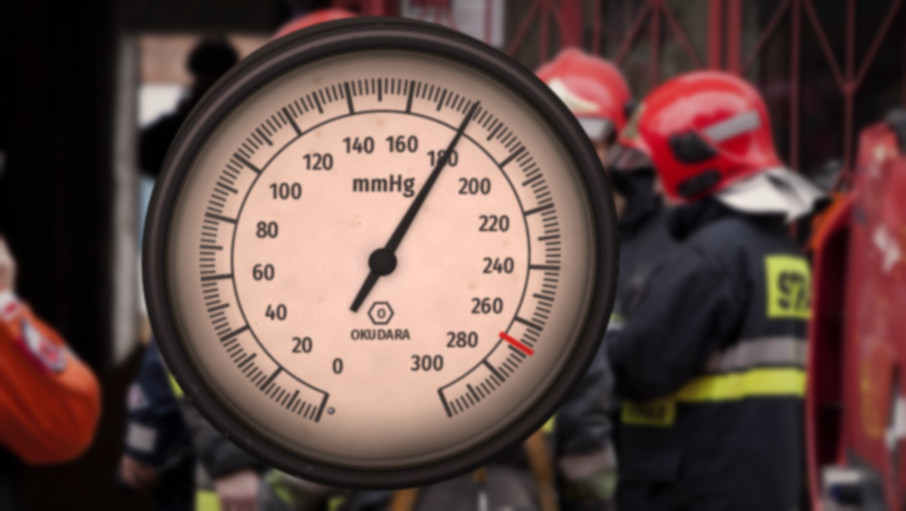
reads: {"value": 180, "unit": "mmHg"}
